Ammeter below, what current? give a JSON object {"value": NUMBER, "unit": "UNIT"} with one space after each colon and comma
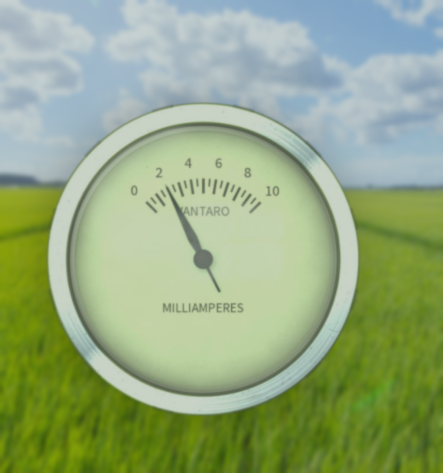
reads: {"value": 2, "unit": "mA"}
